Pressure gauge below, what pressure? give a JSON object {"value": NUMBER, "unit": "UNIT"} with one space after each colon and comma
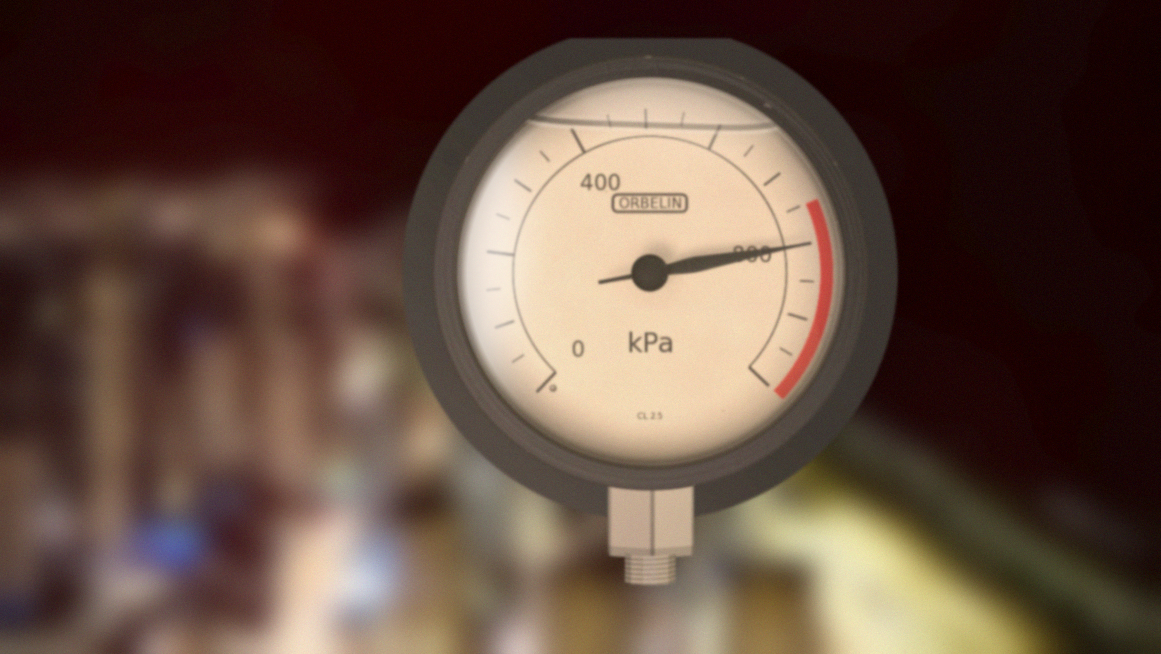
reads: {"value": 800, "unit": "kPa"}
